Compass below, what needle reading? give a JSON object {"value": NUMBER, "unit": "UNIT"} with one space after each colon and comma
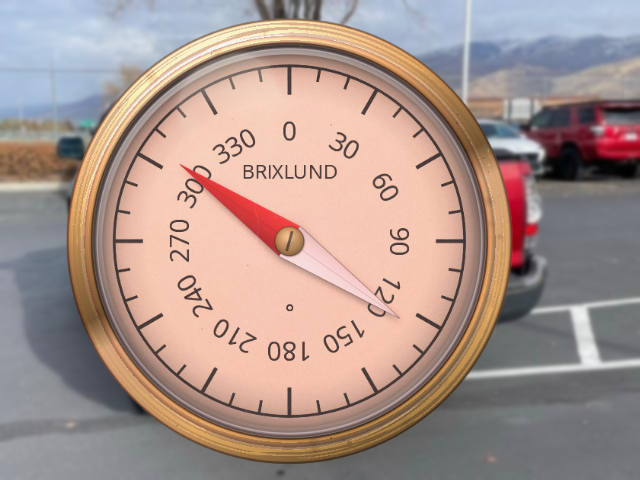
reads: {"value": 305, "unit": "°"}
